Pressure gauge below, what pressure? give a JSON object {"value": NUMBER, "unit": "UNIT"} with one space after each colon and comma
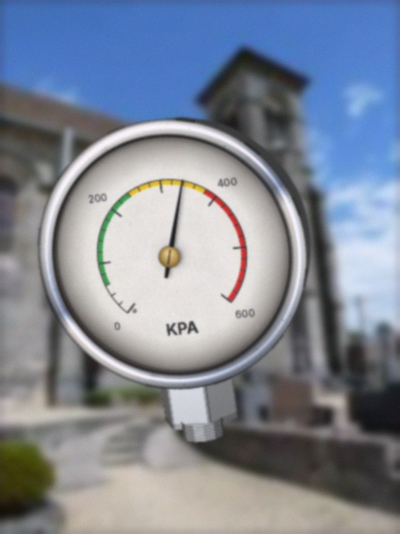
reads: {"value": 340, "unit": "kPa"}
